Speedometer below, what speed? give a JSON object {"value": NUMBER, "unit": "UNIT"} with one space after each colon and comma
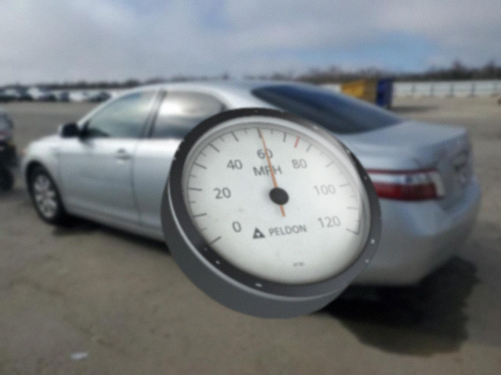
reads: {"value": 60, "unit": "mph"}
